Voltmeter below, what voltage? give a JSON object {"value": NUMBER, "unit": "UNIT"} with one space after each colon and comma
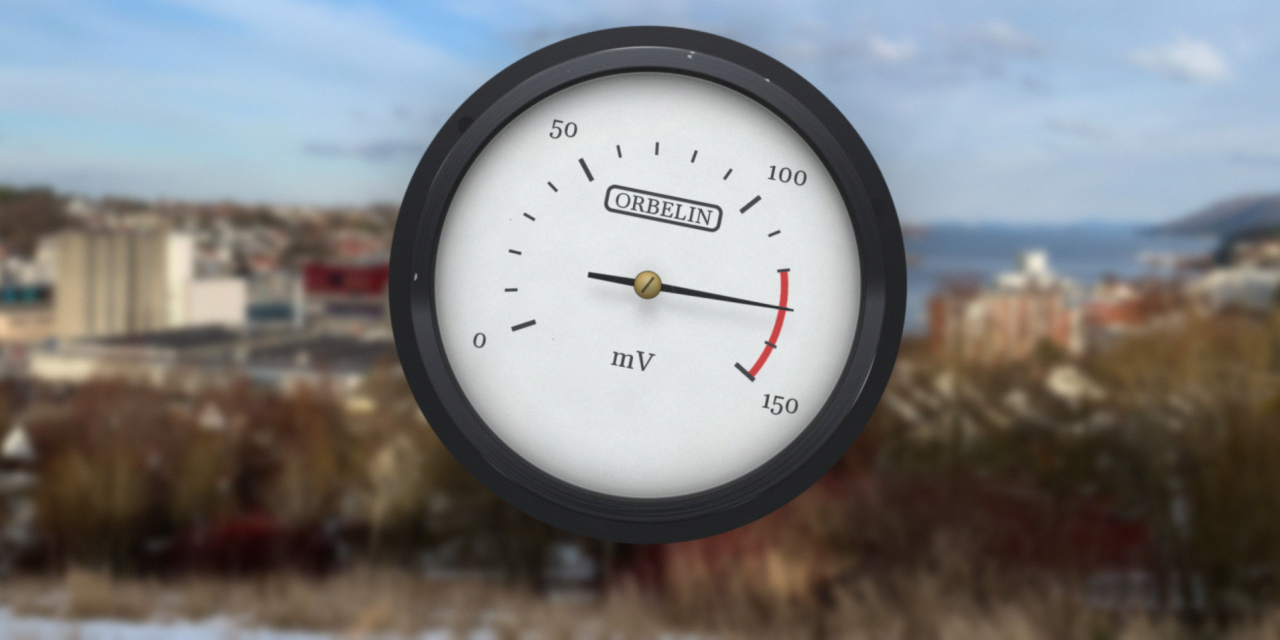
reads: {"value": 130, "unit": "mV"}
